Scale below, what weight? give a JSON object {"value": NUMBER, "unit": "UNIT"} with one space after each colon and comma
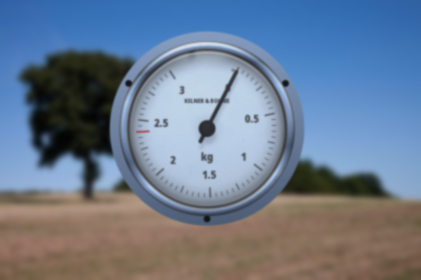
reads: {"value": 0, "unit": "kg"}
